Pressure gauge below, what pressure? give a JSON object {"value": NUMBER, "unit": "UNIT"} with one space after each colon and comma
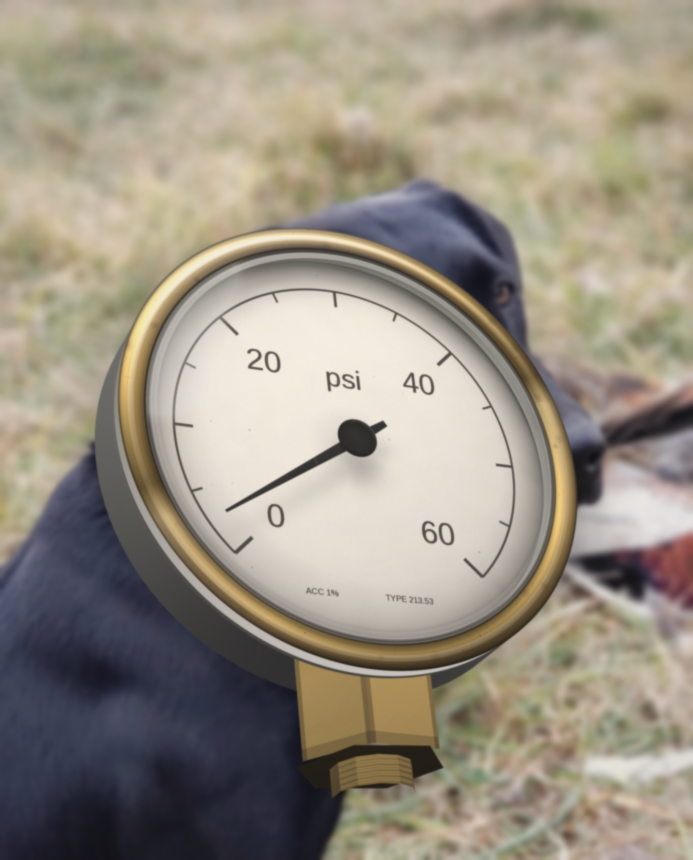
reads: {"value": 2.5, "unit": "psi"}
